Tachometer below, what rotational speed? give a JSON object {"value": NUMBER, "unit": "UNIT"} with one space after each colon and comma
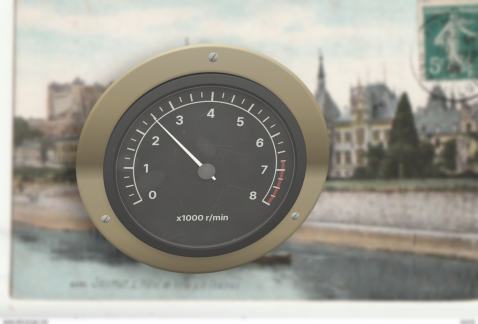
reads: {"value": 2500, "unit": "rpm"}
